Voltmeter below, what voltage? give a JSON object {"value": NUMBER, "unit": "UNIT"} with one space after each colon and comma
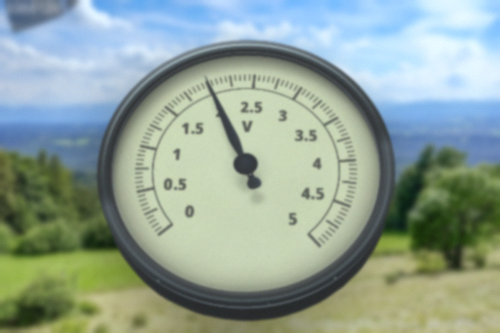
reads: {"value": 2, "unit": "V"}
